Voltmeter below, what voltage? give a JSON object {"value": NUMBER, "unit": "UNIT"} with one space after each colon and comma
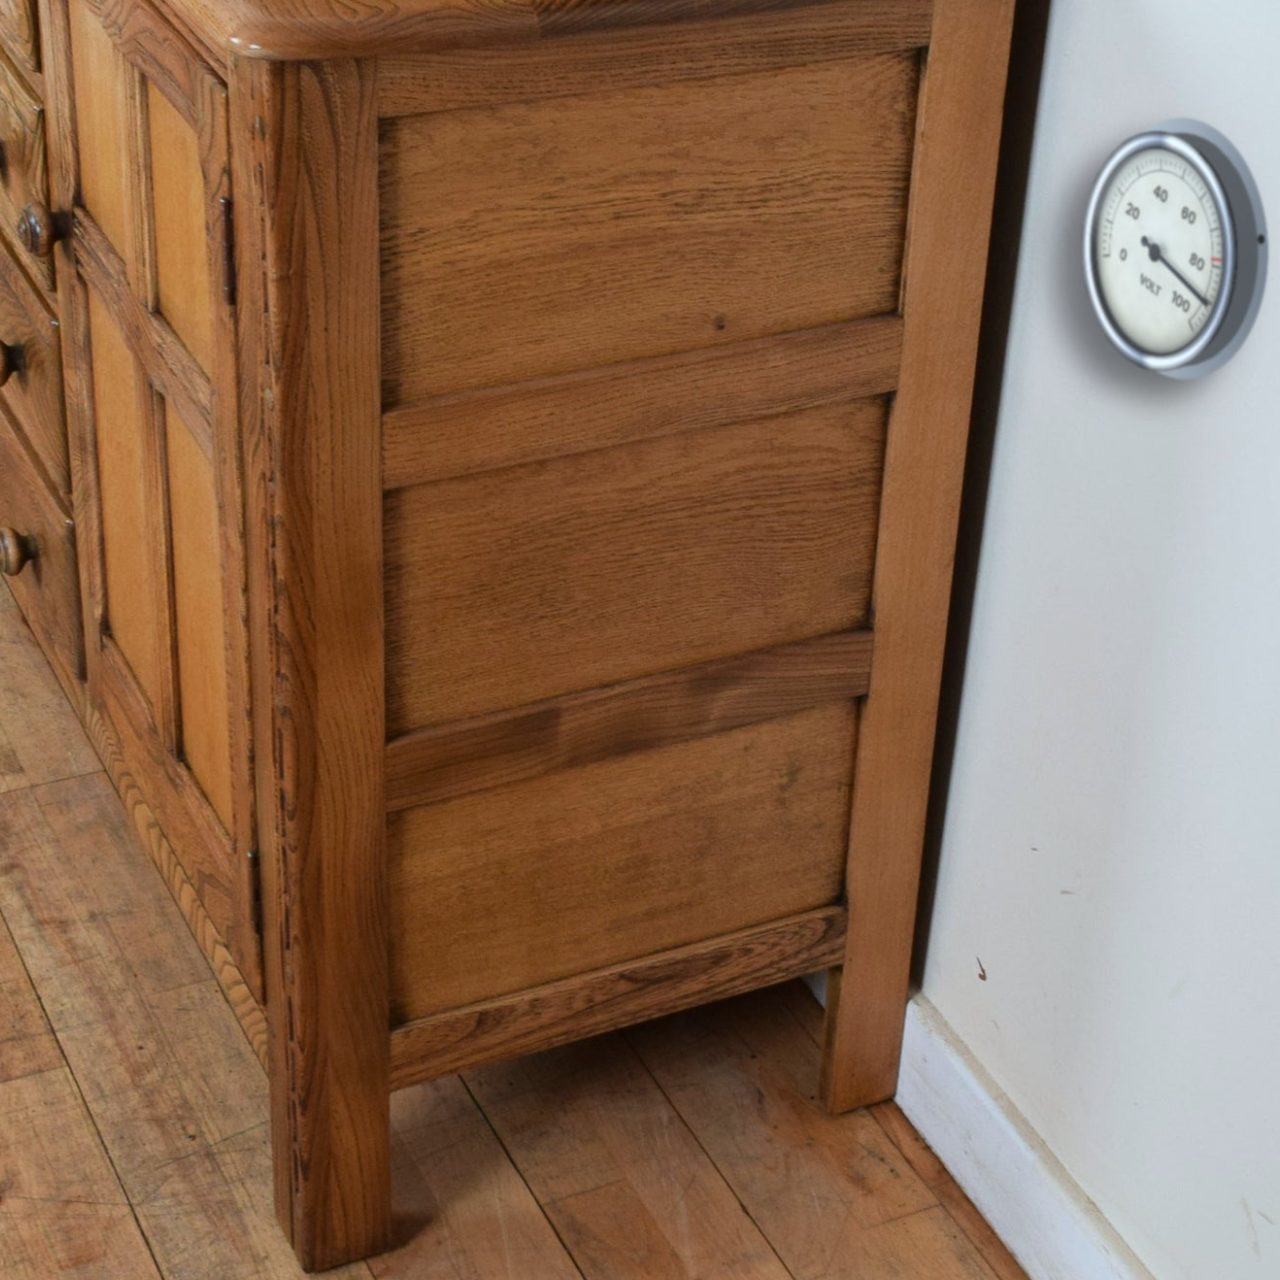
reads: {"value": 90, "unit": "V"}
